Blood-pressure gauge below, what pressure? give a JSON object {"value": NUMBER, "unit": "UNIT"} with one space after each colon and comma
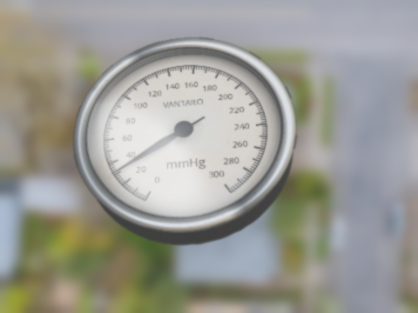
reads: {"value": 30, "unit": "mmHg"}
